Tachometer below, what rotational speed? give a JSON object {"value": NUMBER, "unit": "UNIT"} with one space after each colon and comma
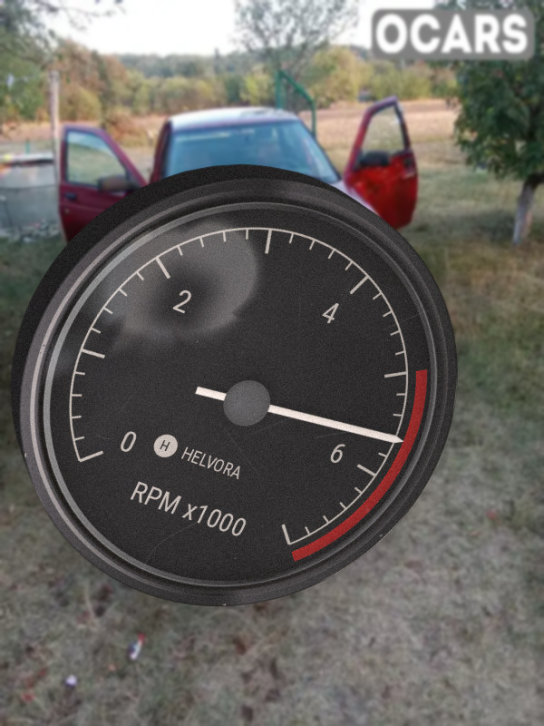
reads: {"value": 5600, "unit": "rpm"}
